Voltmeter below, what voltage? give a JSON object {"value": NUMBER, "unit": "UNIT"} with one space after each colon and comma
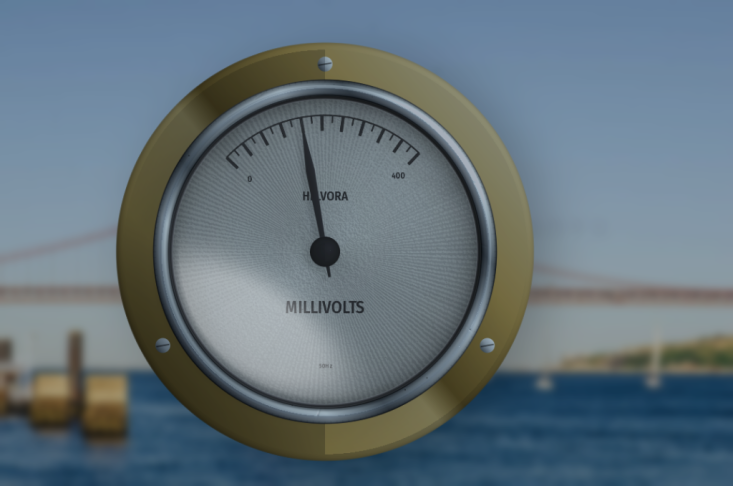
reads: {"value": 160, "unit": "mV"}
